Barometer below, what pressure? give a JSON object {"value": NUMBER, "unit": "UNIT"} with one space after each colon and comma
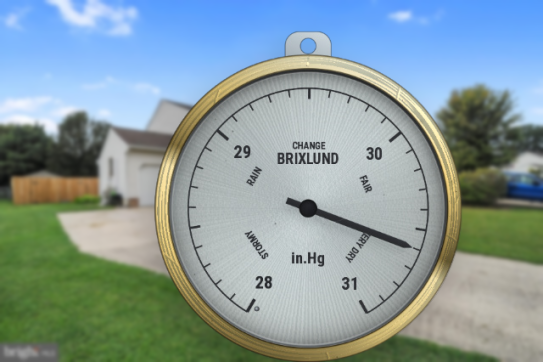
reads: {"value": 30.6, "unit": "inHg"}
